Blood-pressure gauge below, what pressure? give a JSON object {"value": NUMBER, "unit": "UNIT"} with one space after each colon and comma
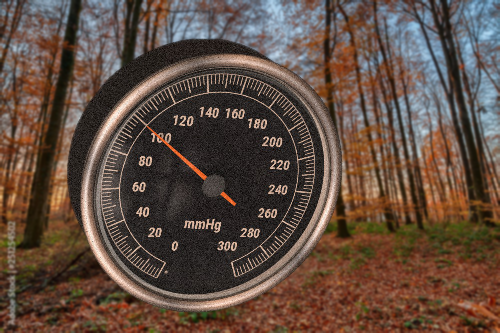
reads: {"value": 100, "unit": "mmHg"}
